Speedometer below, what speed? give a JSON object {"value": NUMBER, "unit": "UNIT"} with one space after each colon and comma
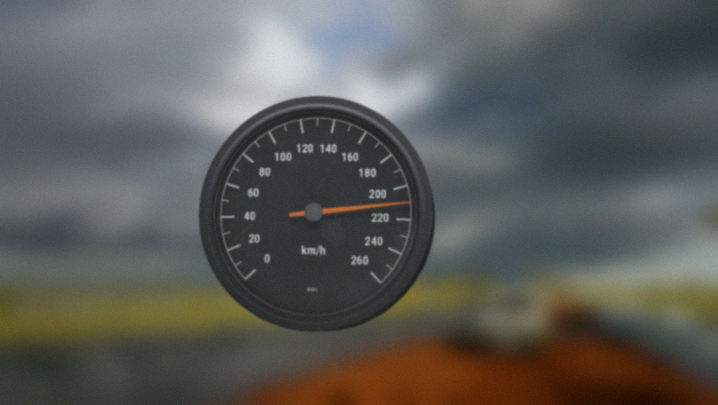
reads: {"value": 210, "unit": "km/h"}
